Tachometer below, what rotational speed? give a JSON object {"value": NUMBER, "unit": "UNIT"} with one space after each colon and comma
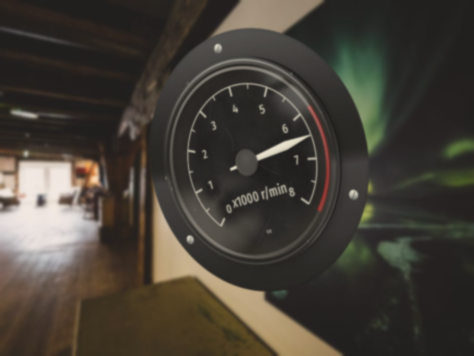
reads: {"value": 6500, "unit": "rpm"}
